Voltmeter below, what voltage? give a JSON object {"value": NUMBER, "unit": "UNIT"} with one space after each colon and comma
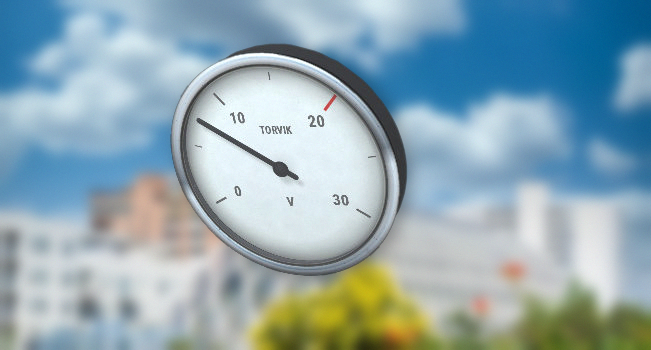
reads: {"value": 7.5, "unit": "V"}
